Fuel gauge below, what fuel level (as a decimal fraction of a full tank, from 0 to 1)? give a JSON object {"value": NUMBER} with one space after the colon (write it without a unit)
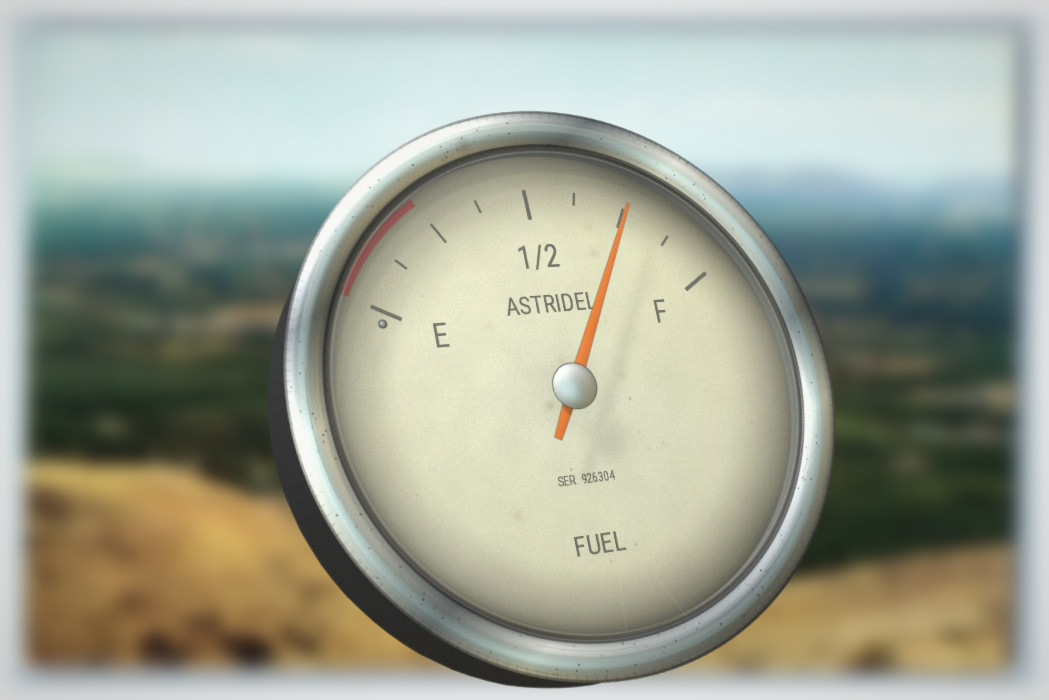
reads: {"value": 0.75}
